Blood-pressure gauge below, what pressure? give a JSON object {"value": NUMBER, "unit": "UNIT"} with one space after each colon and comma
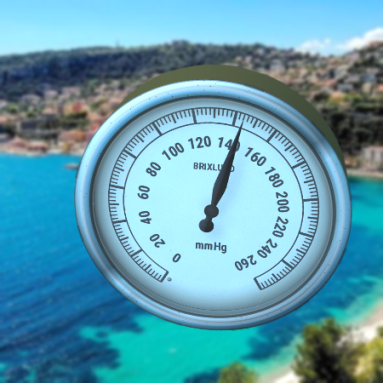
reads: {"value": 144, "unit": "mmHg"}
